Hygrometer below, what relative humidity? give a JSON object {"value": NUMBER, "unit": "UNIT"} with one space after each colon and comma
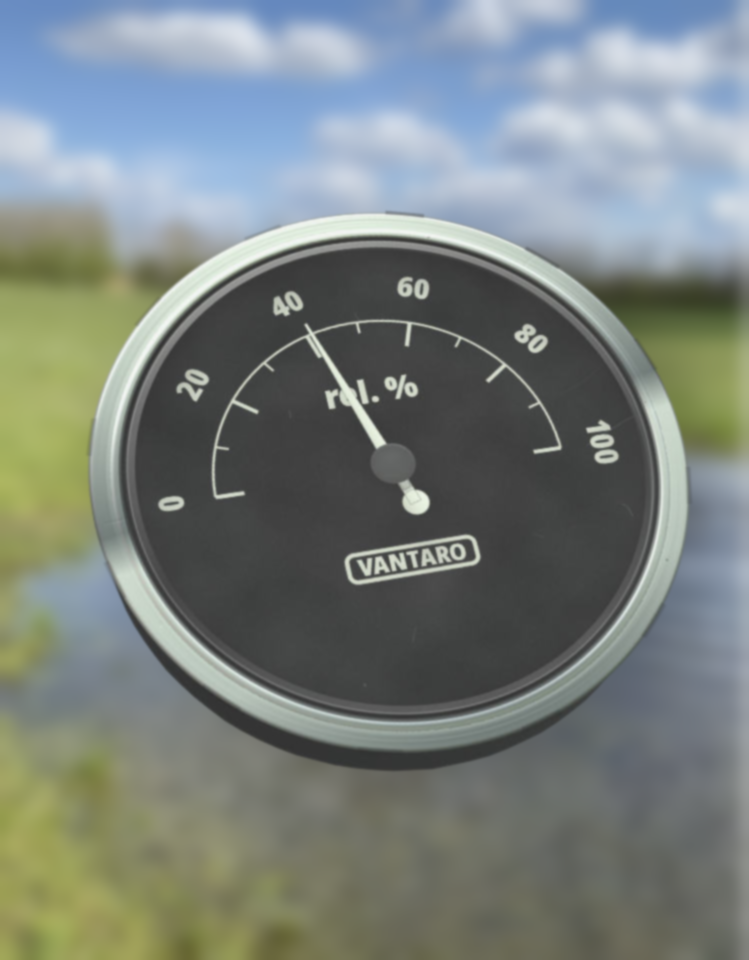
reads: {"value": 40, "unit": "%"}
